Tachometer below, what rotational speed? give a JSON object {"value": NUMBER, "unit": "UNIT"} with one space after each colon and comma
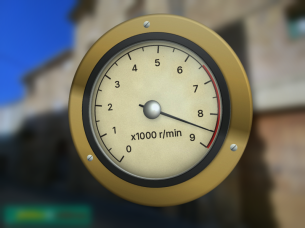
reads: {"value": 8500, "unit": "rpm"}
